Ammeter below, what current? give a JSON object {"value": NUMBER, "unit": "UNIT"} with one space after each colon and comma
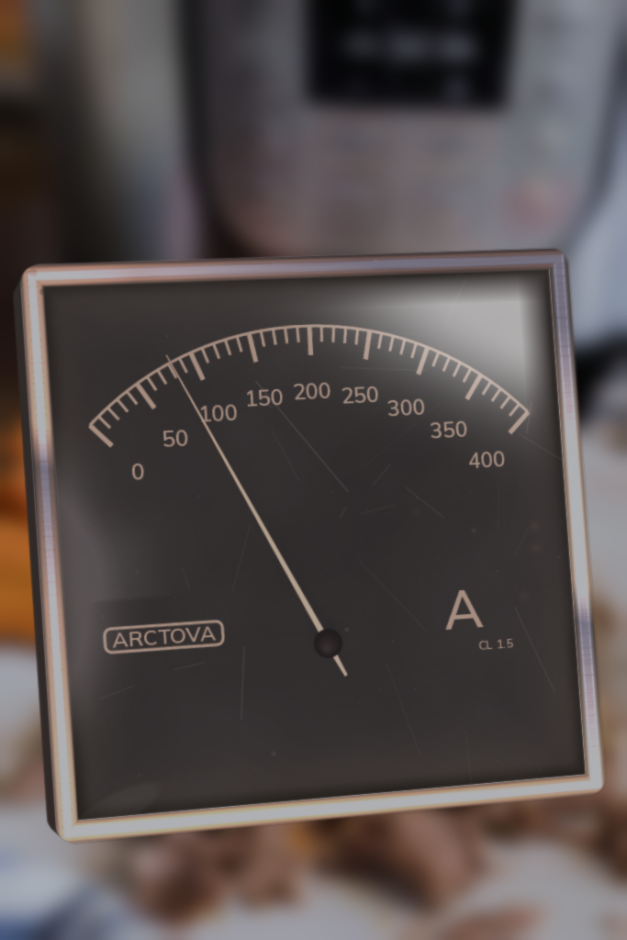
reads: {"value": 80, "unit": "A"}
